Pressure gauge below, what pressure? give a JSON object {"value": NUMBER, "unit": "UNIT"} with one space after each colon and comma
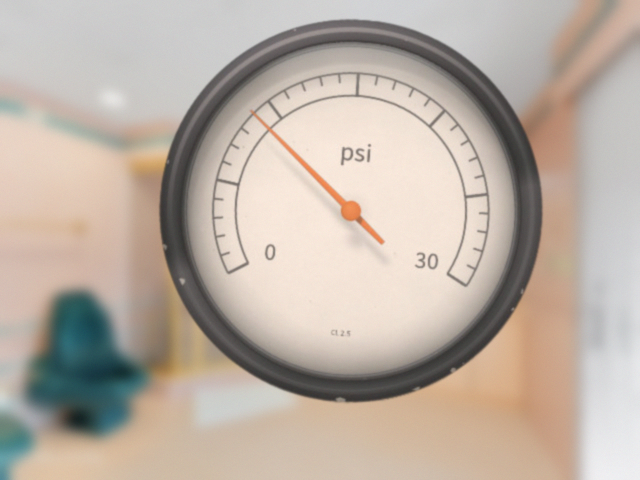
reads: {"value": 9, "unit": "psi"}
